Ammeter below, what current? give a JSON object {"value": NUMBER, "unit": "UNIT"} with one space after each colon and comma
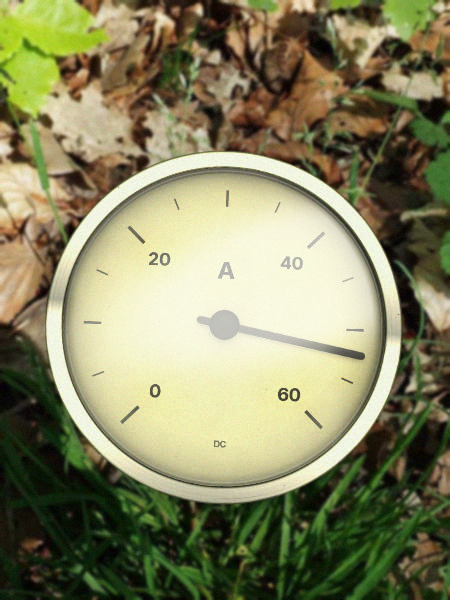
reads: {"value": 52.5, "unit": "A"}
